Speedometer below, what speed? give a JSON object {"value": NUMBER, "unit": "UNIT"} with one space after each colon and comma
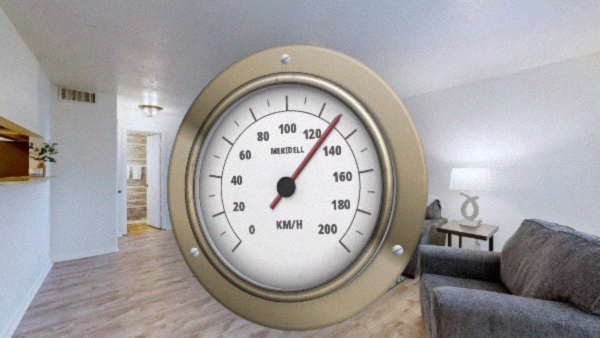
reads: {"value": 130, "unit": "km/h"}
